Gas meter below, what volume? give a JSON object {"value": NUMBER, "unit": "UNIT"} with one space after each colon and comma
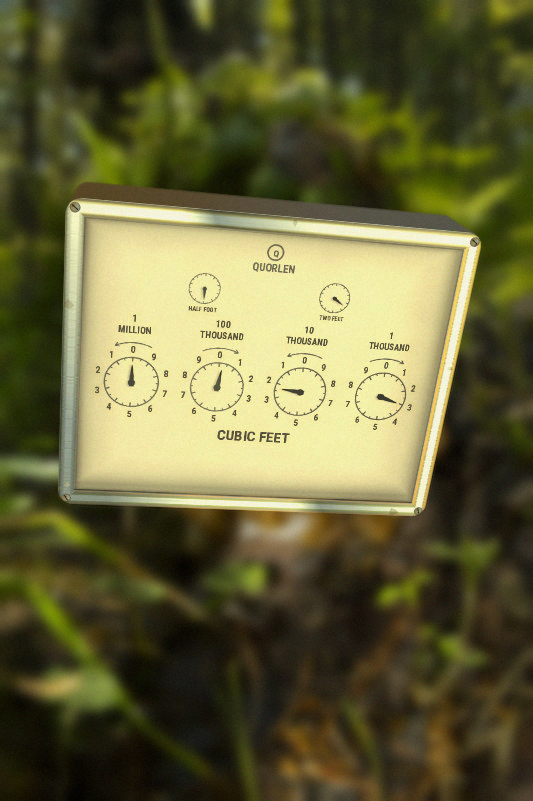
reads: {"value": 2300, "unit": "ft³"}
